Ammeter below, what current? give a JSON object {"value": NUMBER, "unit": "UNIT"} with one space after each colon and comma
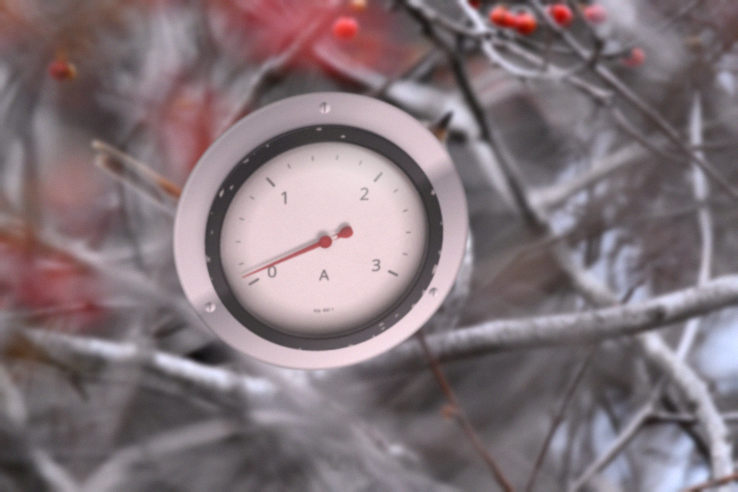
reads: {"value": 0.1, "unit": "A"}
